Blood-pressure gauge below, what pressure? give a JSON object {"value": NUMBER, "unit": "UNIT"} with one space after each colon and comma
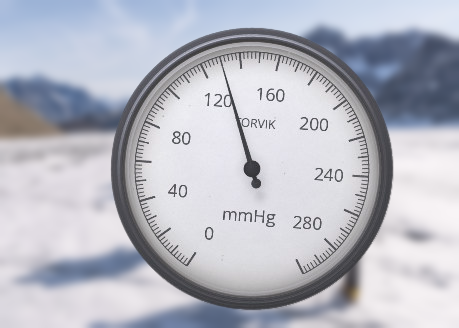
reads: {"value": 130, "unit": "mmHg"}
